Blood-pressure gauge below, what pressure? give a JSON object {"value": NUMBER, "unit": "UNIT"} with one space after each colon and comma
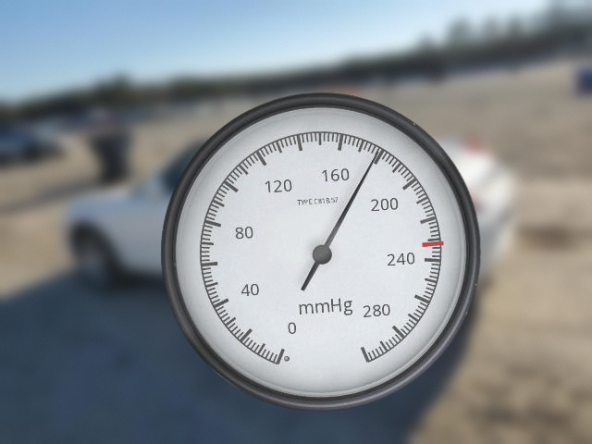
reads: {"value": 178, "unit": "mmHg"}
